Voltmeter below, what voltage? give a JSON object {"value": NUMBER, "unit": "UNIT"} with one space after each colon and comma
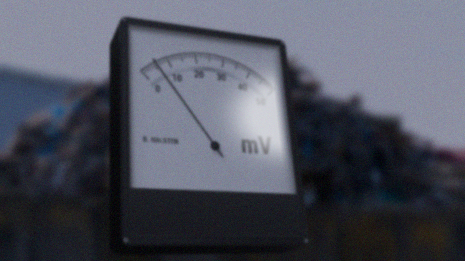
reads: {"value": 5, "unit": "mV"}
